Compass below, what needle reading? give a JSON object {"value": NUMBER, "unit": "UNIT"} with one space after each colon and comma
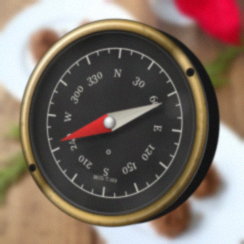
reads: {"value": 245, "unit": "°"}
